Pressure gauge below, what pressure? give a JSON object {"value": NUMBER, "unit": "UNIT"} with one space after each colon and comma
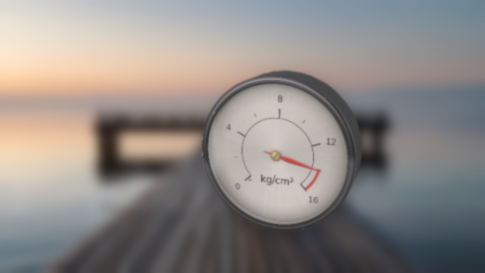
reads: {"value": 14, "unit": "kg/cm²"}
